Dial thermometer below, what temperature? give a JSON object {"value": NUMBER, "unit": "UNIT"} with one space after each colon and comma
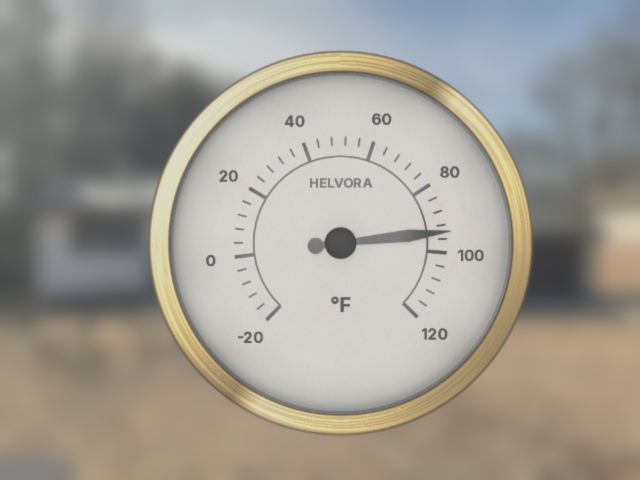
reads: {"value": 94, "unit": "°F"}
